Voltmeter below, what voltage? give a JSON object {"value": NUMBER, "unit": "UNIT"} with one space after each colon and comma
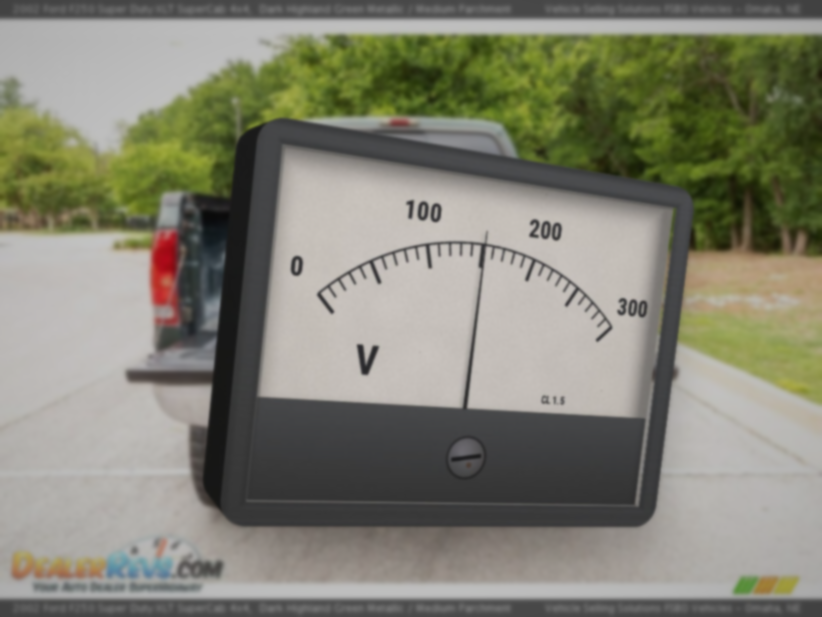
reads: {"value": 150, "unit": "V"}
